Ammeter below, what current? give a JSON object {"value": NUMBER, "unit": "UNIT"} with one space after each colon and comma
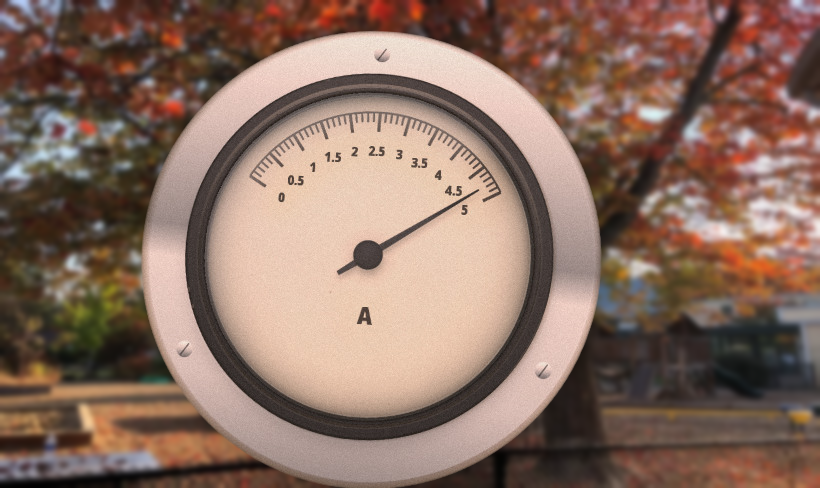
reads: {"value": 4.8, "unit": "A"}
